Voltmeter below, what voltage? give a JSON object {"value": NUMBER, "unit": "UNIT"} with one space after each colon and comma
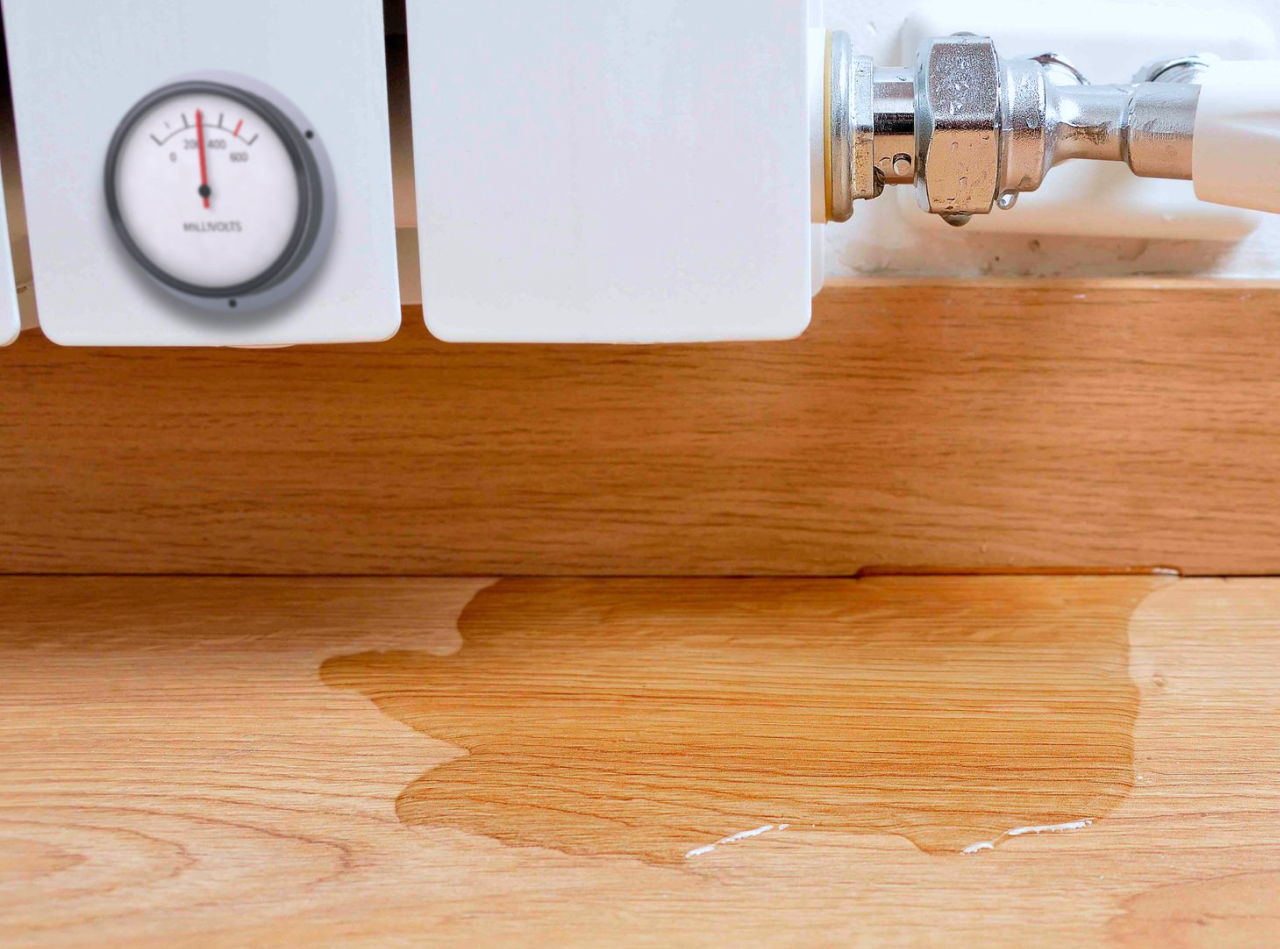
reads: {"value": 300, "unit": "mV"}
